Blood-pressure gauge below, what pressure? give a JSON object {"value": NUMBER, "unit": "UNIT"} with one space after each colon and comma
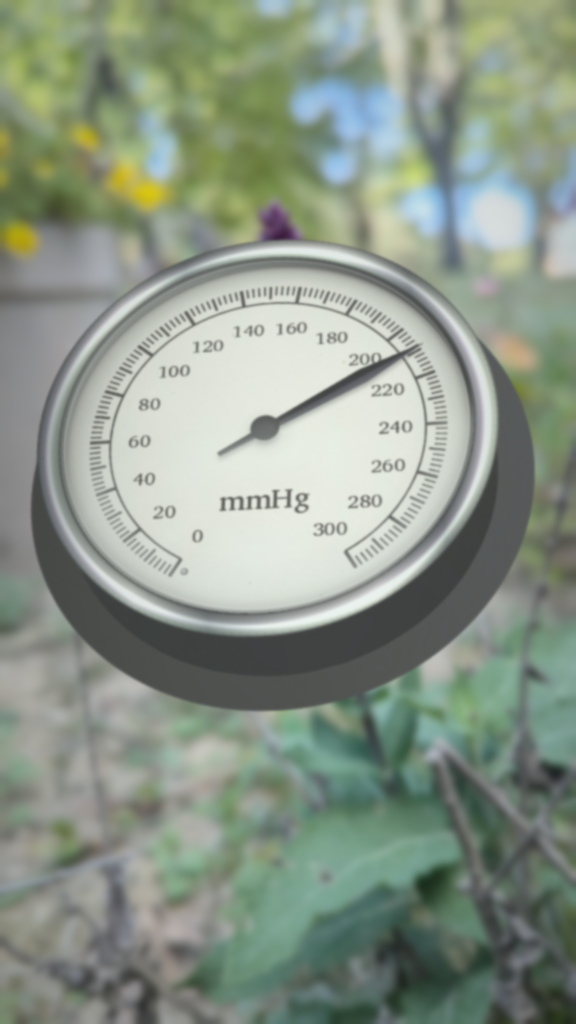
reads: {"value": 210, "unit": "mmHg"}
